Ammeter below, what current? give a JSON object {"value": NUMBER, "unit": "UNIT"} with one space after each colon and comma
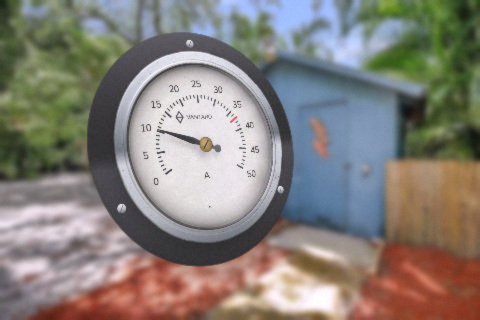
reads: {"value": 10, "unit": "A"}
